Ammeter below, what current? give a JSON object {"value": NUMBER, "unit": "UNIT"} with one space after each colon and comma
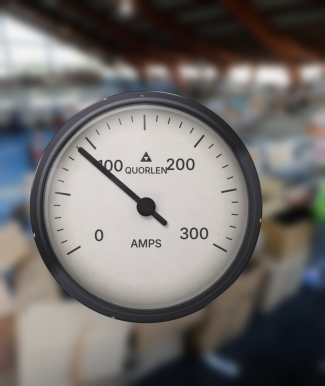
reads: {"value": 90, "unit": "A"}
